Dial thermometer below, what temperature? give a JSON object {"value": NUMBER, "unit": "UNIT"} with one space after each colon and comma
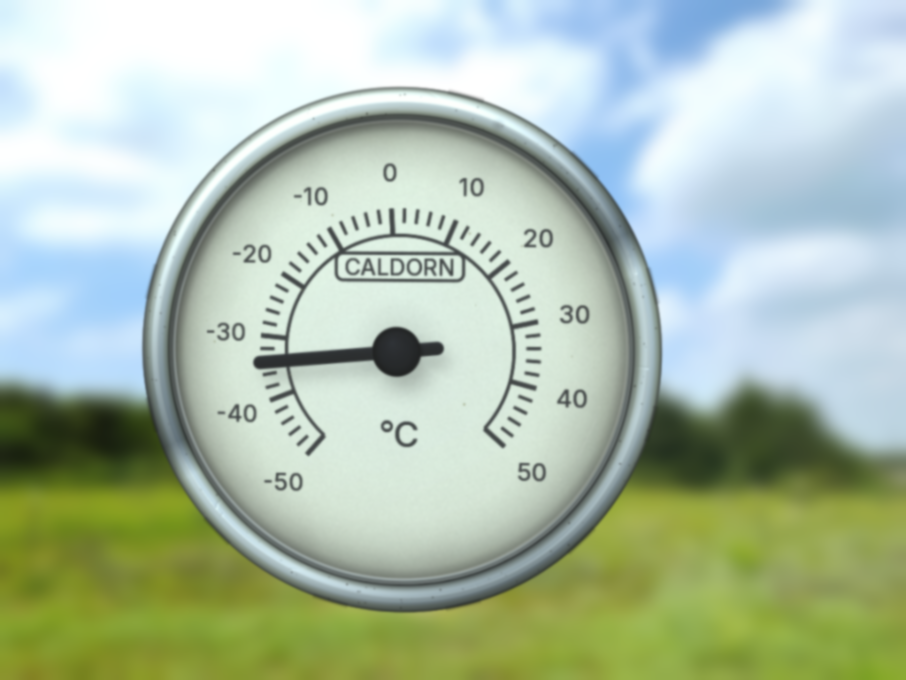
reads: {"value": -34, "unit": "°C"}
